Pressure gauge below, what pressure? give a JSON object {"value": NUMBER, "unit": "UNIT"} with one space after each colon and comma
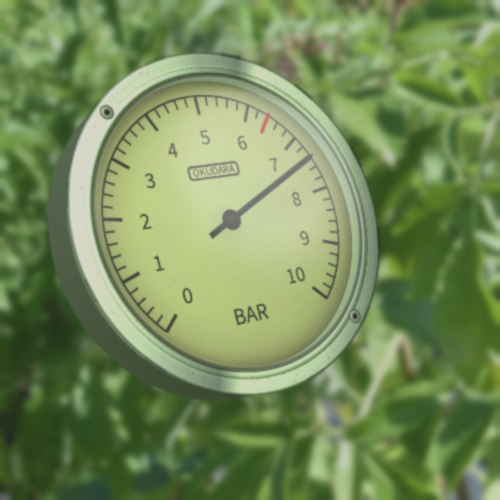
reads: {"value": 7.4, "unit": "bar"}
